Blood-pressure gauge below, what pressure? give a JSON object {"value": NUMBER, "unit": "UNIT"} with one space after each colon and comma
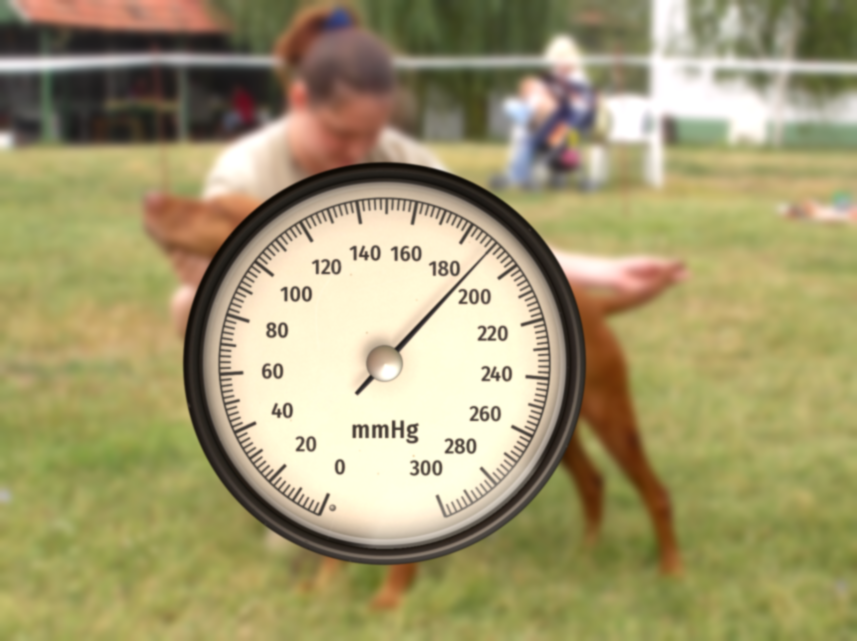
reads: {"value": 190, "unit": "mmHg"}
